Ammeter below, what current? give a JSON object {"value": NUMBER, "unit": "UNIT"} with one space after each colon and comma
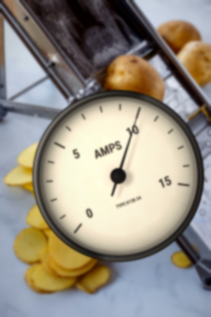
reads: {"value": 10, "unit": "A"}
